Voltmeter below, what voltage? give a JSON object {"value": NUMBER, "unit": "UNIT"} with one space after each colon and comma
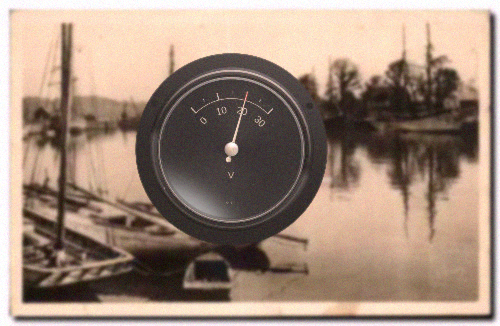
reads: {"value": 20, "unit": "V"}
